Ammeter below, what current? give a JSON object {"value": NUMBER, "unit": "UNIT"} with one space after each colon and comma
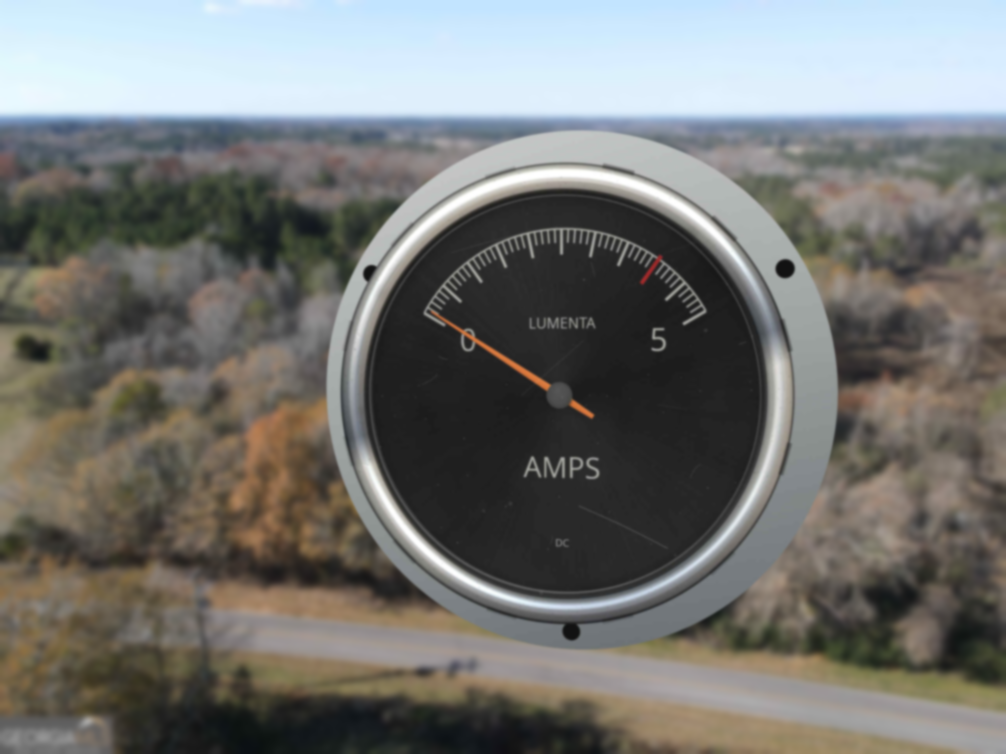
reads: {"value": 0.1, "unit": "A"}
